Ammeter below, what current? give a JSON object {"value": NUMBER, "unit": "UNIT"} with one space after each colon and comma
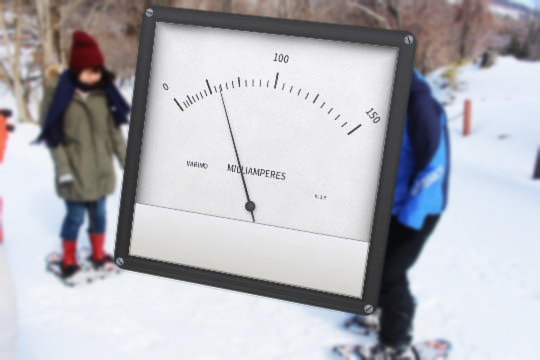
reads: {"value": 60, "unit": "mA"}
